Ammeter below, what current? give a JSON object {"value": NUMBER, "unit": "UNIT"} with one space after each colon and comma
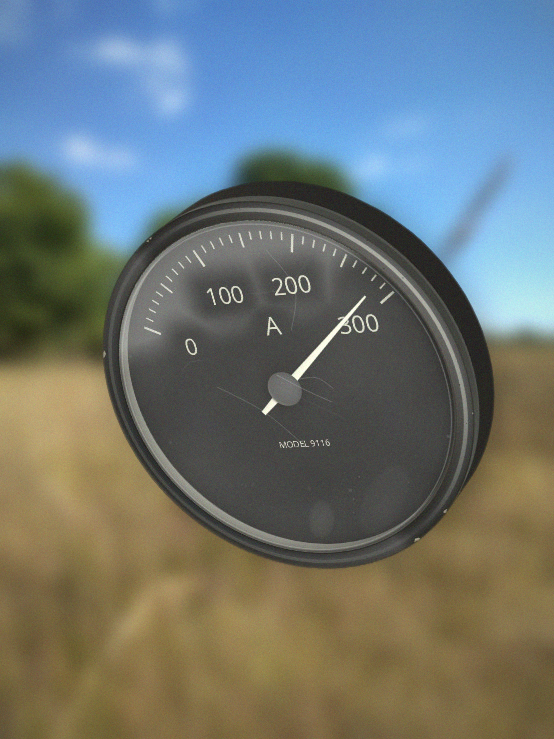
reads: {"value": 285, "unit": "A"}
